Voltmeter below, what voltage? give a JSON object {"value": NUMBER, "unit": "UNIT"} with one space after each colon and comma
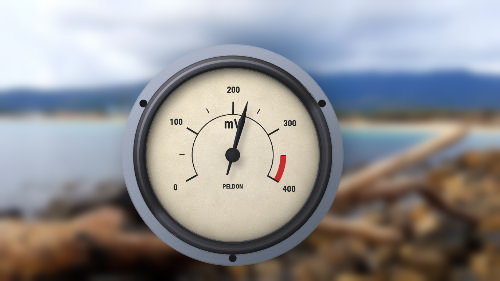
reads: {"value": 225, "unit": "mV"}
